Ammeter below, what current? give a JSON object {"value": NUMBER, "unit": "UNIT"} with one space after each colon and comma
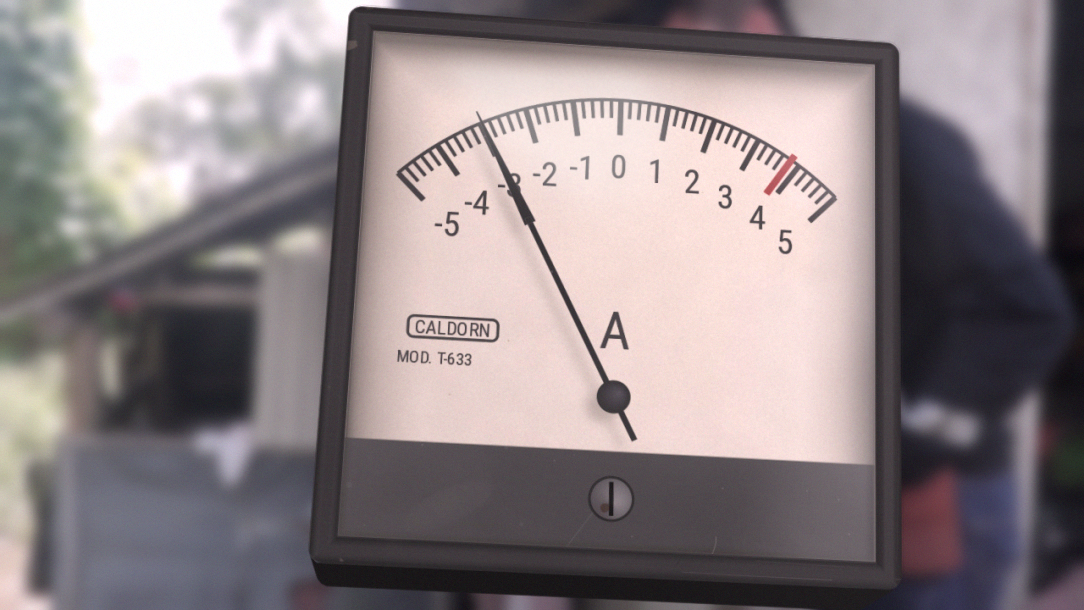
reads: {"value": -3, "unit": "A"}
